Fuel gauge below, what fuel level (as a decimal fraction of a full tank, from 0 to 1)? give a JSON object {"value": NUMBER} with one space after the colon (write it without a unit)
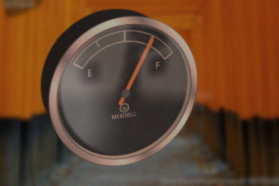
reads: {"value": 0.75}
